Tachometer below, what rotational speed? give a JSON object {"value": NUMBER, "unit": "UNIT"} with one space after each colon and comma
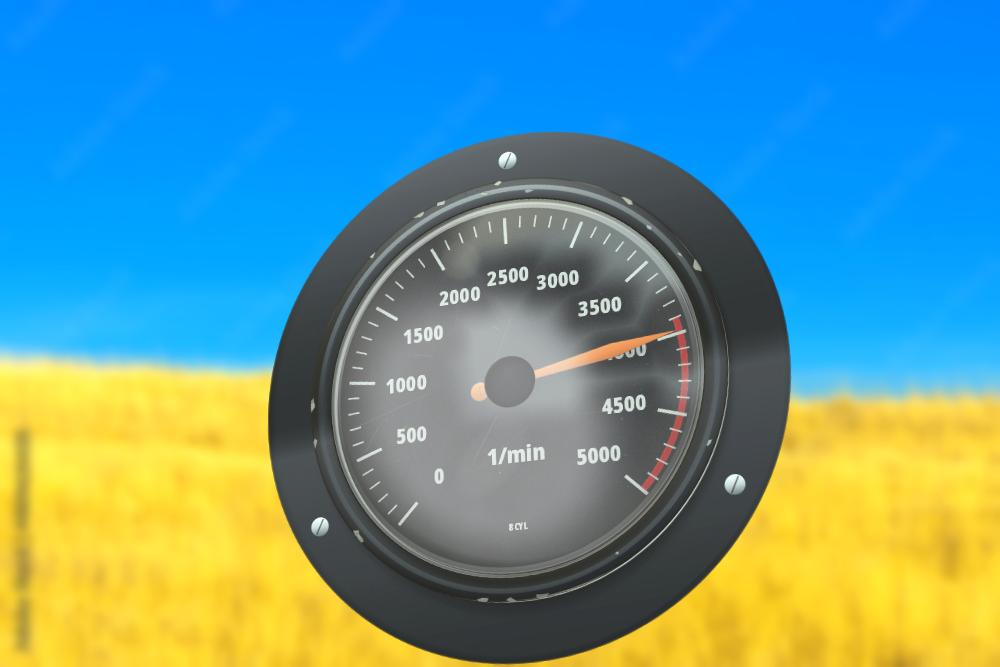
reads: {"value": 4000, "unit": "rpm"}
